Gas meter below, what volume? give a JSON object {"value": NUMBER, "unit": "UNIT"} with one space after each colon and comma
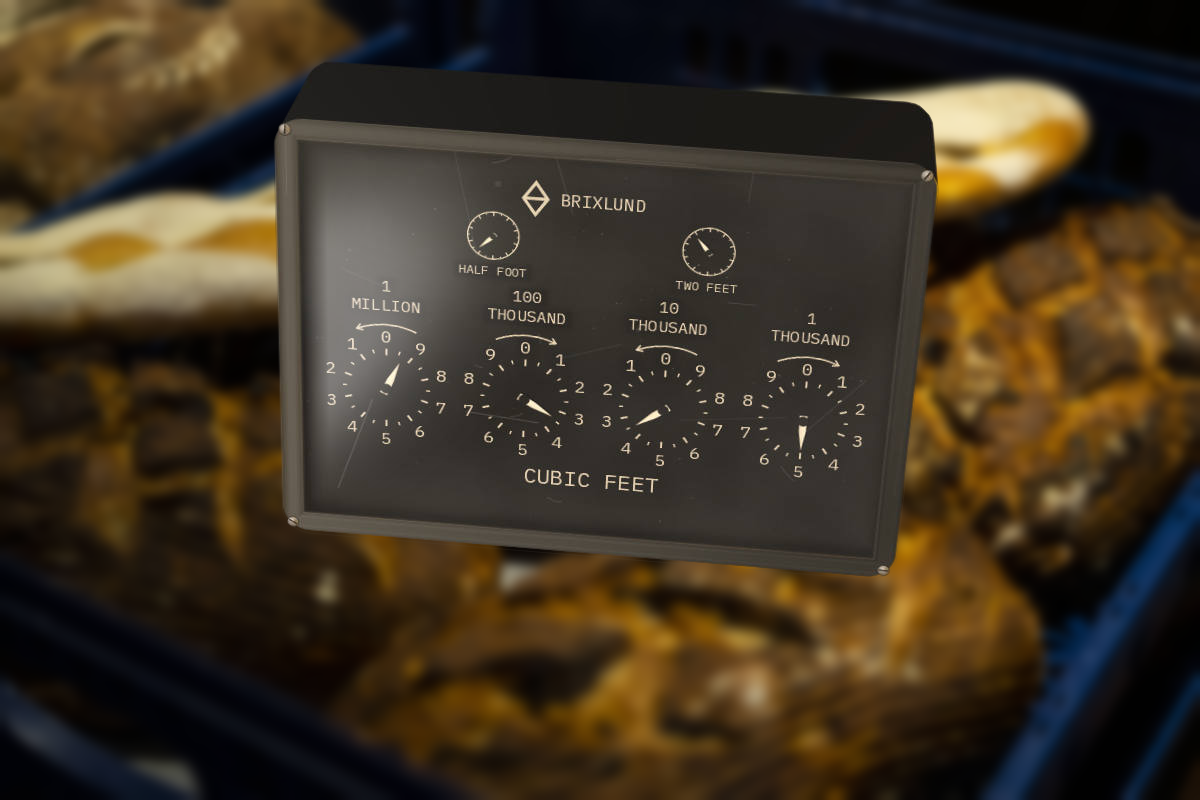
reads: {"value": 933500, "unit": "ft³"}
